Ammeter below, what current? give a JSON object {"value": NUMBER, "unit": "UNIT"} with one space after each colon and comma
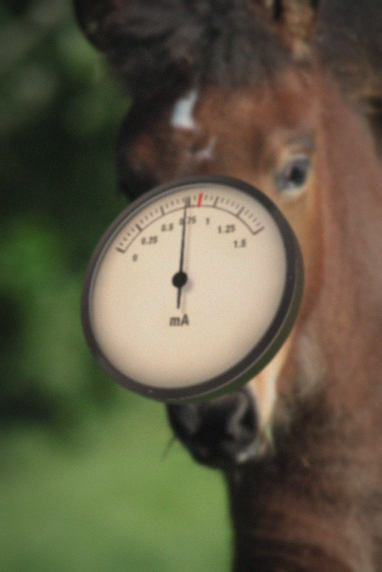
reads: {"value": 0.75, "unit": "mA"}
